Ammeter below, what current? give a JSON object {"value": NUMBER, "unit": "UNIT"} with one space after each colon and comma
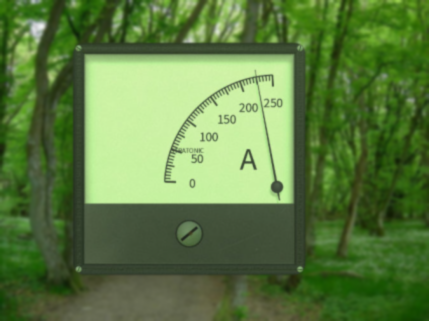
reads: {"value": 225, "unit": "A"}
